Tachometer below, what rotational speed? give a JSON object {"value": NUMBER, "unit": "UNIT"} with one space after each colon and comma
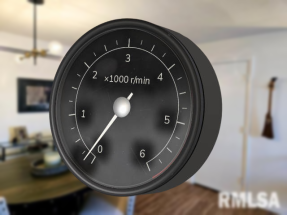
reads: {"value": 125, "unit": "rpm"}
